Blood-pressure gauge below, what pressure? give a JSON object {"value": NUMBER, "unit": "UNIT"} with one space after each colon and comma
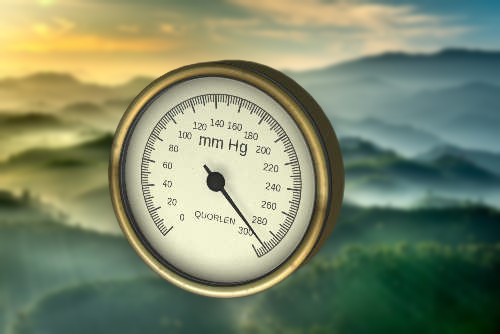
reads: {"value": 290, "unit": "mmHg"}
